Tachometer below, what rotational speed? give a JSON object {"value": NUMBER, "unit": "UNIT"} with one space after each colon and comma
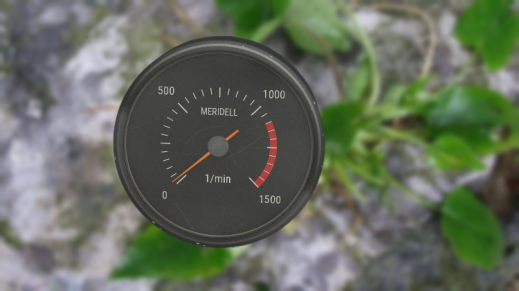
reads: {"value": 25, "unit": "rpm"}
